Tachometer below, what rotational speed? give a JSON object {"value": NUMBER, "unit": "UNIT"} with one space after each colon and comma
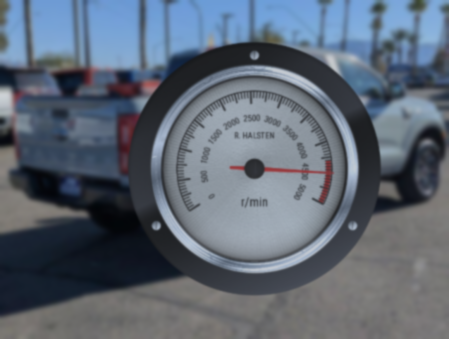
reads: {"value": 4500, "unit": "rpm"}
